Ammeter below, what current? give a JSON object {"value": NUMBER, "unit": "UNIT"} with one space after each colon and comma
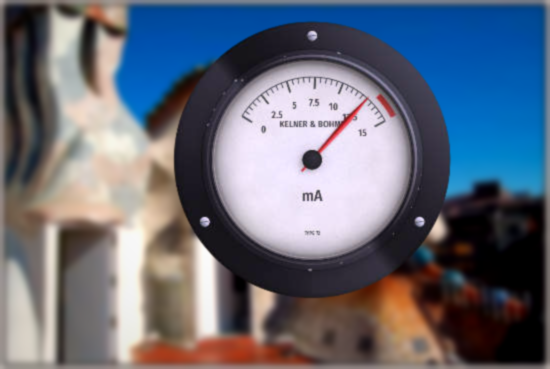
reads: {"value": 12.5, "unit": "mA"}
